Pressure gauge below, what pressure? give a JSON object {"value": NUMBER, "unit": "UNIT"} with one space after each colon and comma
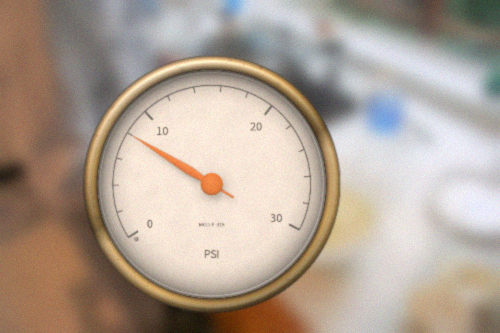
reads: {"value": 8, "unit": "psi"}
